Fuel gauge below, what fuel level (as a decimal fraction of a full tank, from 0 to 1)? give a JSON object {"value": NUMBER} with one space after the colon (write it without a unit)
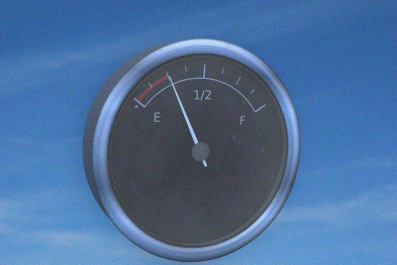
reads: {"value": 0.25}
